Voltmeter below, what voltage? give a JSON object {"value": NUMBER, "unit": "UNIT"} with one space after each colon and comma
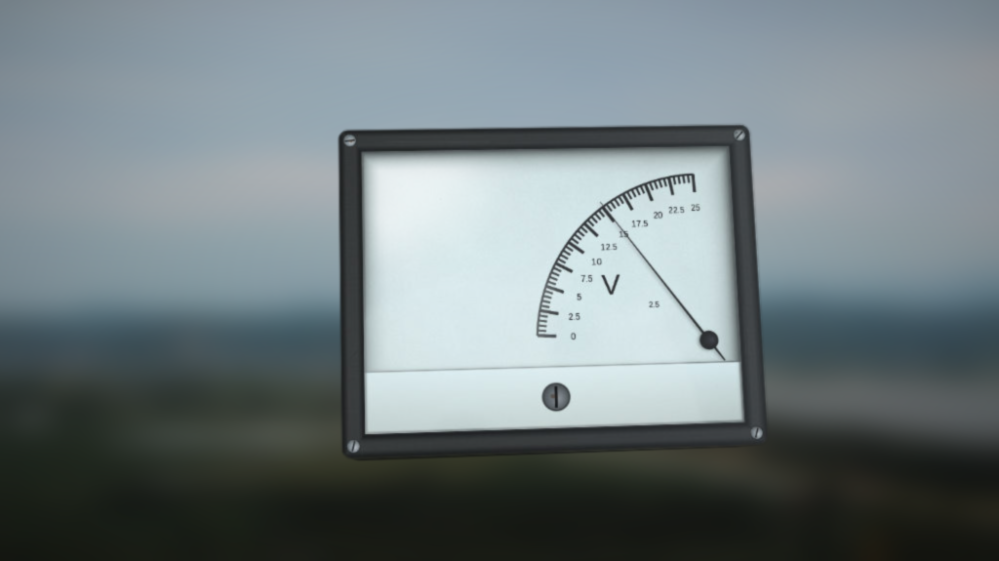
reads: {"value": 15, "unit": "V"}
